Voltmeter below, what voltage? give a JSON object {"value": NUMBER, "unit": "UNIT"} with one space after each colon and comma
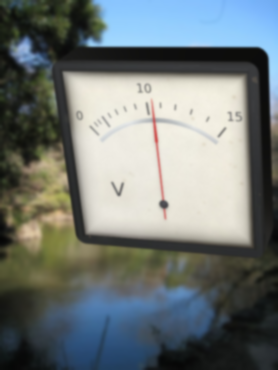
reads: {"value": 10.5, "unit": "V"}
